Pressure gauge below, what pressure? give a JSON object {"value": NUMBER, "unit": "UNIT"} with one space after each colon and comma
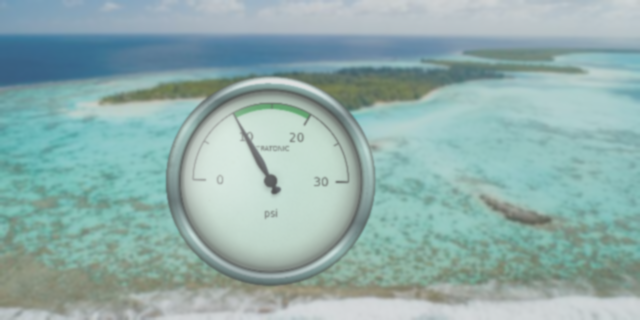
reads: {"value": 10, "unit": "psi"}
